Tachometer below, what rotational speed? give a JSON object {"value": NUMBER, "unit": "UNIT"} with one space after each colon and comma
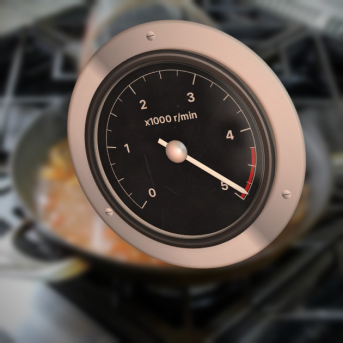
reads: {"value": 4875, "unit": "rpm"}
